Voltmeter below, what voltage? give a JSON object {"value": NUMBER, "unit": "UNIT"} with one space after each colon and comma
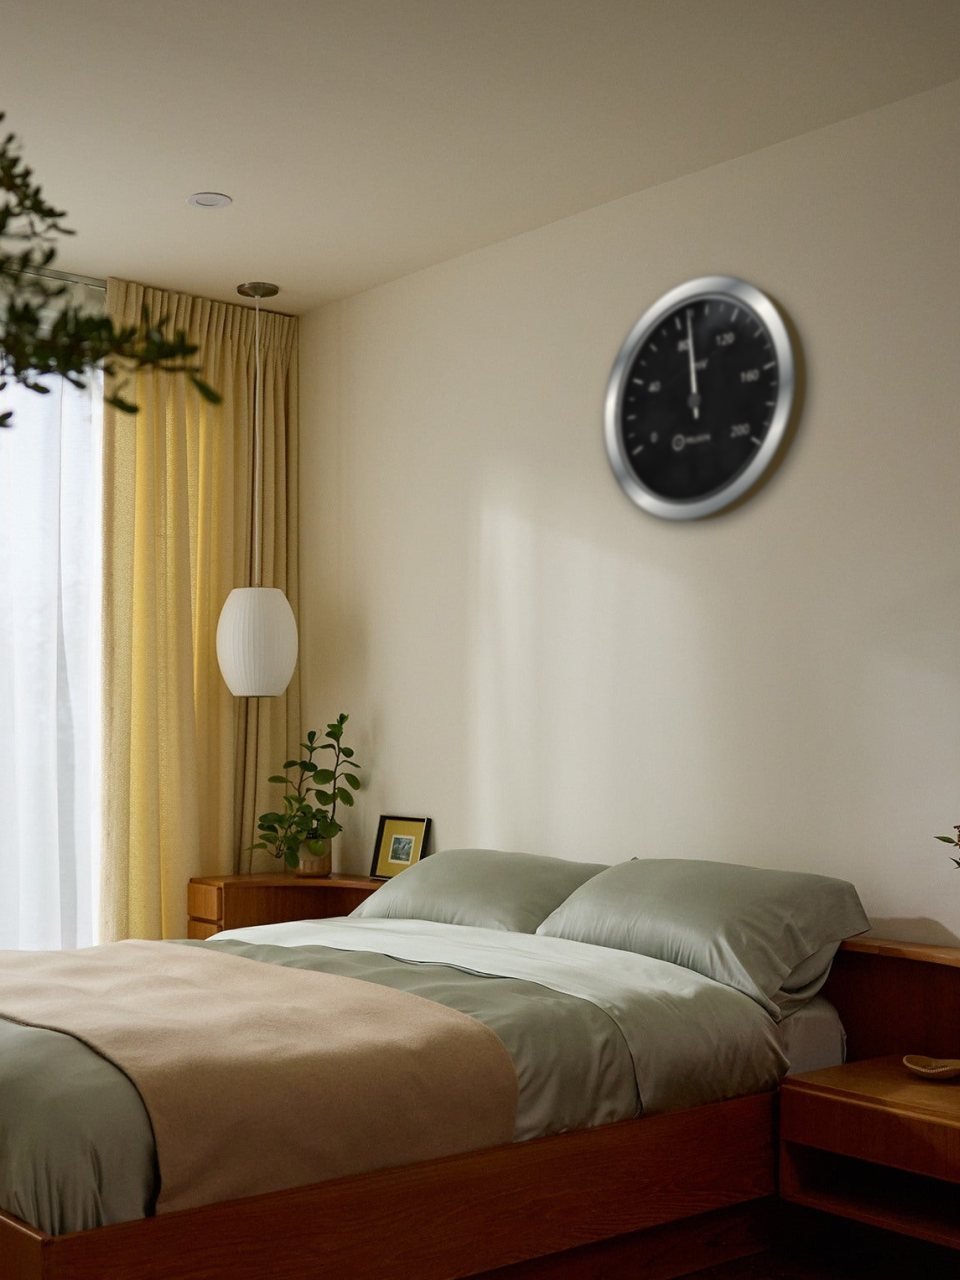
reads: {"value": 90, "unit": "mV"}
